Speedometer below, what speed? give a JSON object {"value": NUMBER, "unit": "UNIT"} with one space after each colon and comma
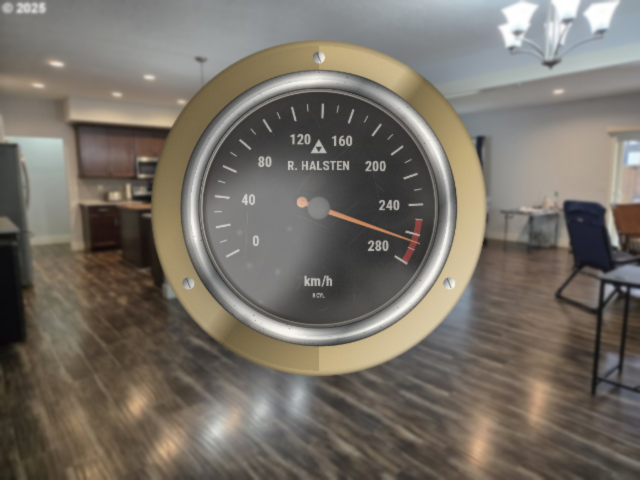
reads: {"value": 265, "unit": "km/h"}
